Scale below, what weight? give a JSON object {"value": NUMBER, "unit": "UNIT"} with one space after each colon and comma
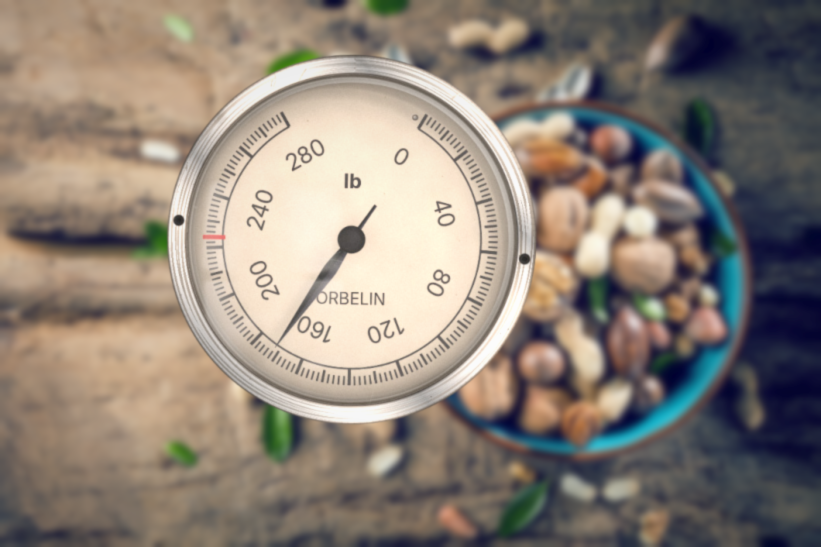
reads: {"value": 172, "unit": "lb"}
